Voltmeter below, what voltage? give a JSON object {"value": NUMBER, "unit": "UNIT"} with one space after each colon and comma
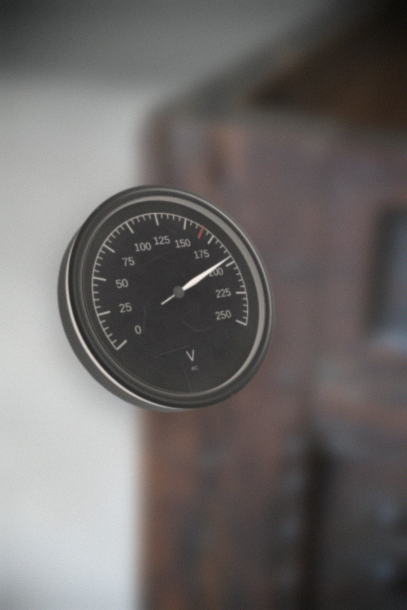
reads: {"value": 195, "unit": "V"}
